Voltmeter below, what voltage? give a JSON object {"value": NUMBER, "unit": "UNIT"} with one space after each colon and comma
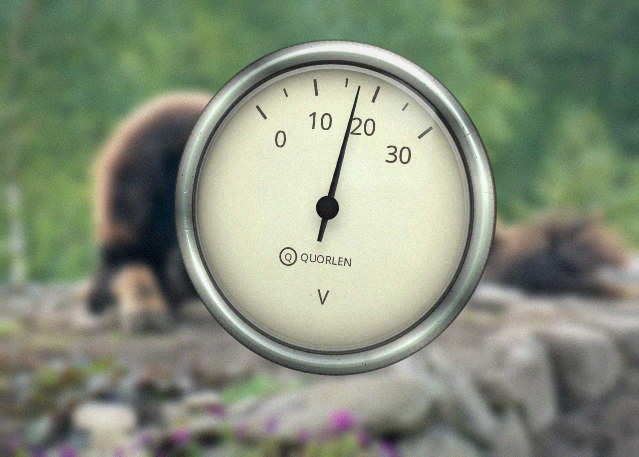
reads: {"value": 17.5, "unit": "V"}
